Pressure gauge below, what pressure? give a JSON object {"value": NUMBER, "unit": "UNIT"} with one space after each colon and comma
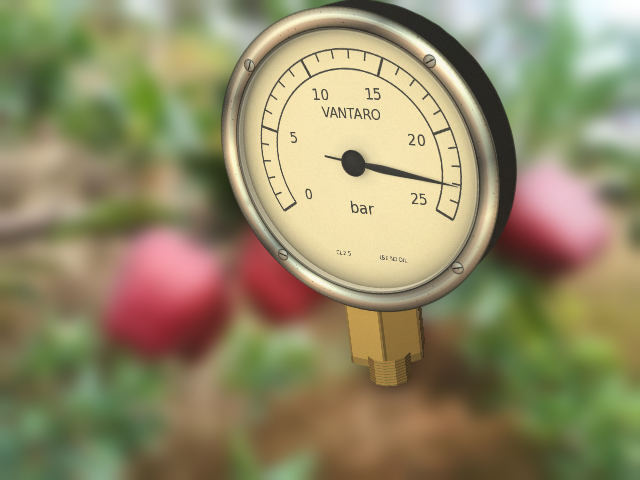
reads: {"value": 23, "unit": "bar"}
